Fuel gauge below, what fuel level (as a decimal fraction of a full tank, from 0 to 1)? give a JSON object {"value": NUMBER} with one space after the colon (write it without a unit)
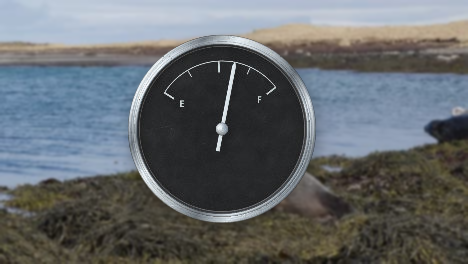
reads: {"value": 0.625}
